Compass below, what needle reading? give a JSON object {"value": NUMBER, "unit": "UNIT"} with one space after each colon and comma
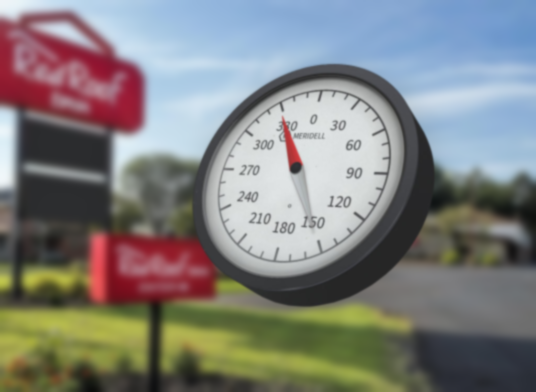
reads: {"value": 330, "unit": "°"}
